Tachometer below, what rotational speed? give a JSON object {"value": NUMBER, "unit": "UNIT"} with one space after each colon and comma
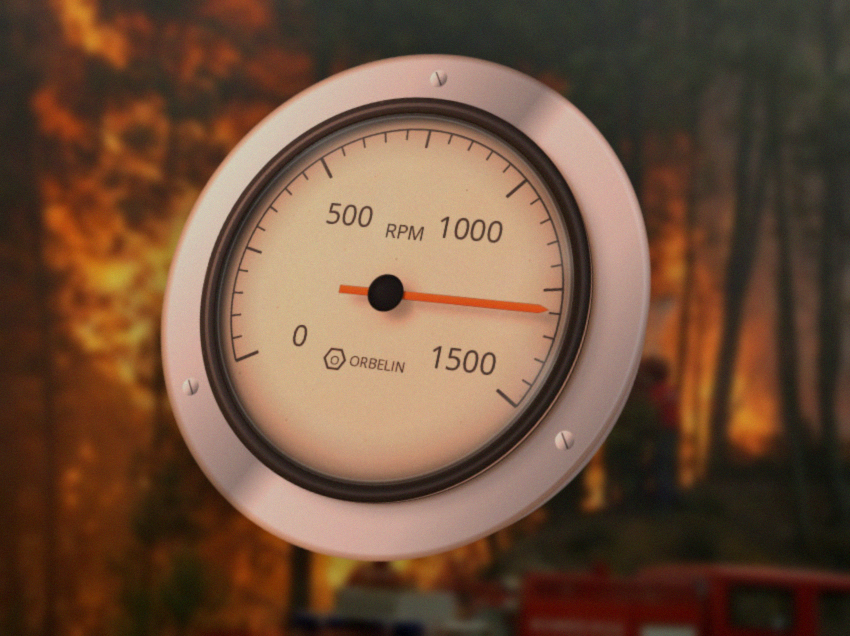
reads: {"value": 1300, "unit": "rpm"}
